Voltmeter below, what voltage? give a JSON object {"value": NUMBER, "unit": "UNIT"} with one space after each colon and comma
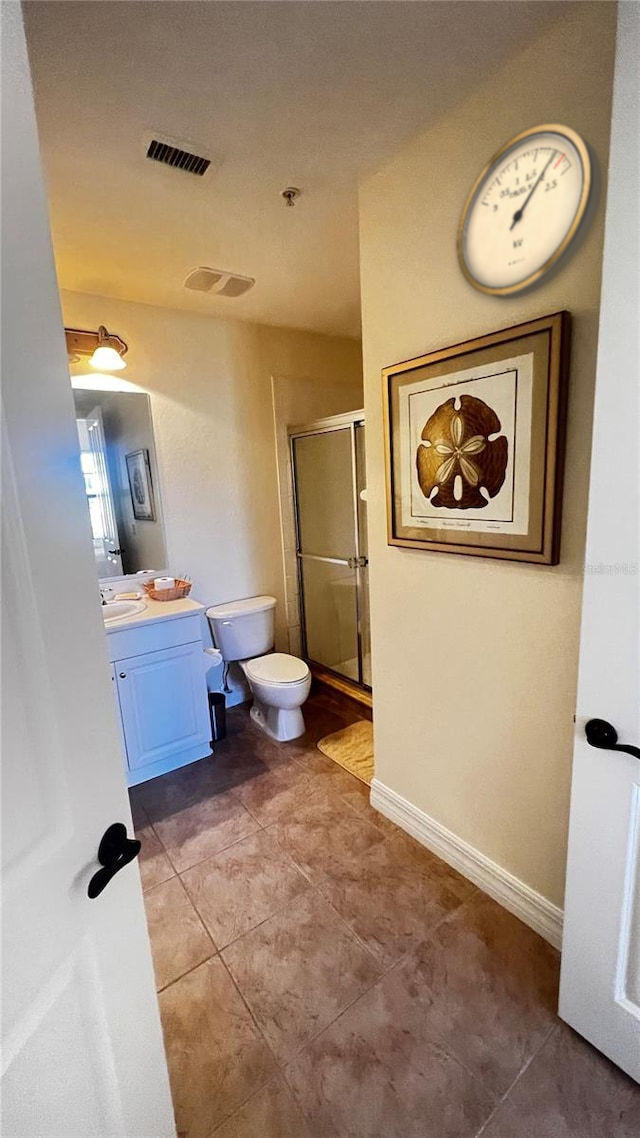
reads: {"value": 2, "unit": "kV"}
